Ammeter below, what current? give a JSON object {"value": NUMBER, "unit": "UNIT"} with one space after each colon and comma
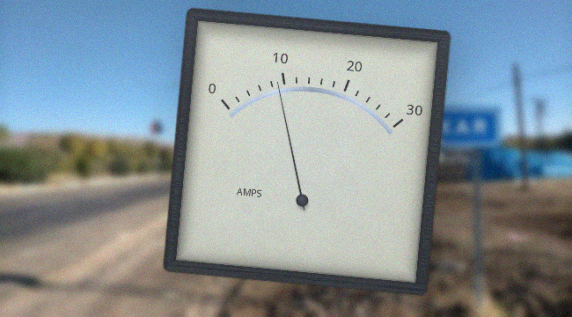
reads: {"value": 9, "unit": "A"}
